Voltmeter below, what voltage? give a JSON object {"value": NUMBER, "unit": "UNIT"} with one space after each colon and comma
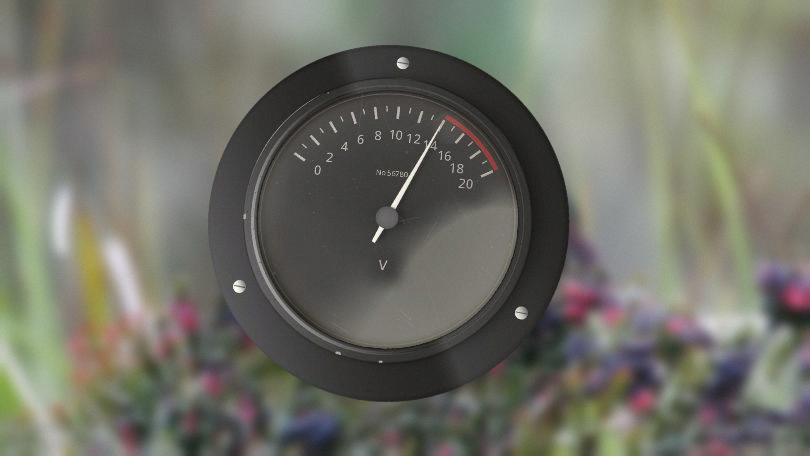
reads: {"value": 14, "unit": "V"}
